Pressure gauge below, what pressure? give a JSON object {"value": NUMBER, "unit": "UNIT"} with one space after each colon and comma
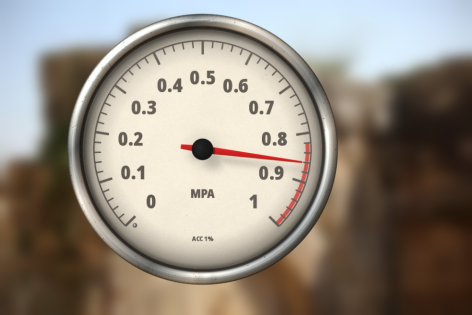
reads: {"value": 0.86, "unit": "MPa"}
